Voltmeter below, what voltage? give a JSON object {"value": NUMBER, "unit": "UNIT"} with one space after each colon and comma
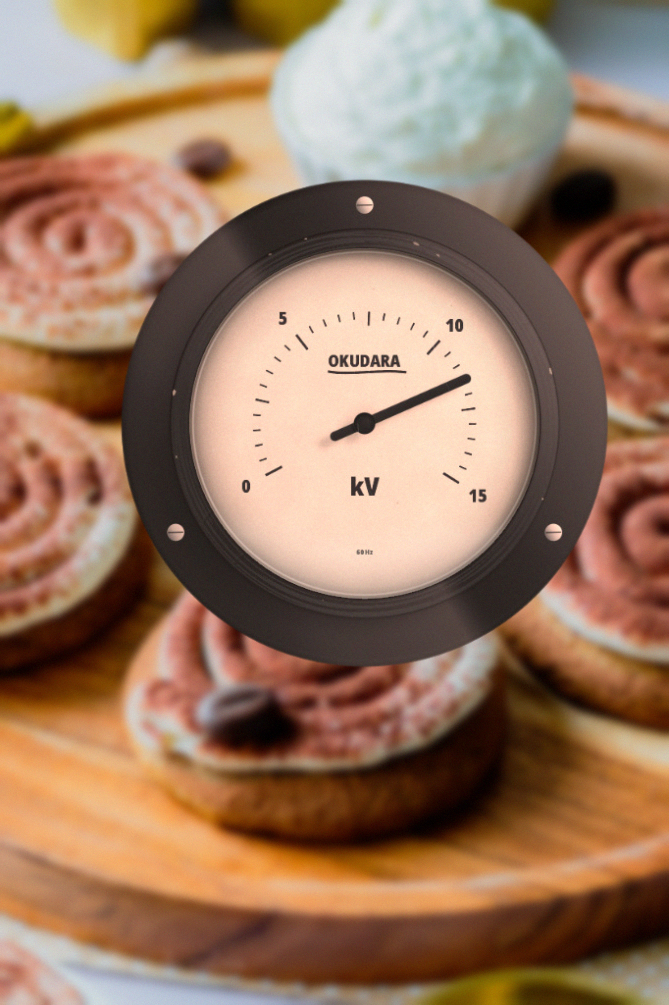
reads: {"value": 11.5, "unit": "kV"}
